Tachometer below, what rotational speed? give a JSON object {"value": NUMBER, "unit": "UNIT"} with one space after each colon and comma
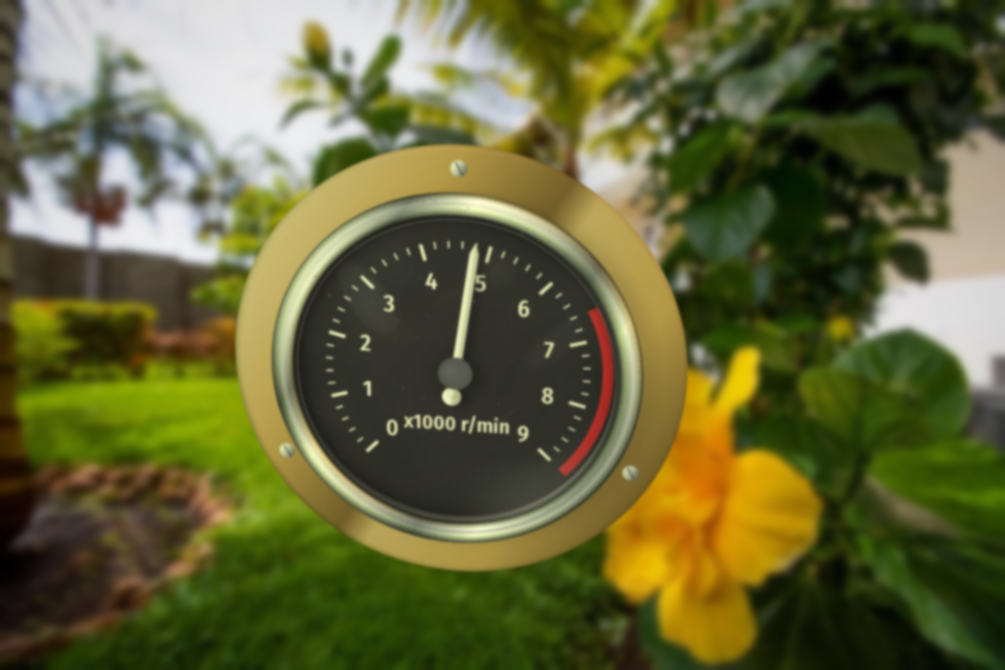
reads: {"value": 4800, "unit": "rpm"}
